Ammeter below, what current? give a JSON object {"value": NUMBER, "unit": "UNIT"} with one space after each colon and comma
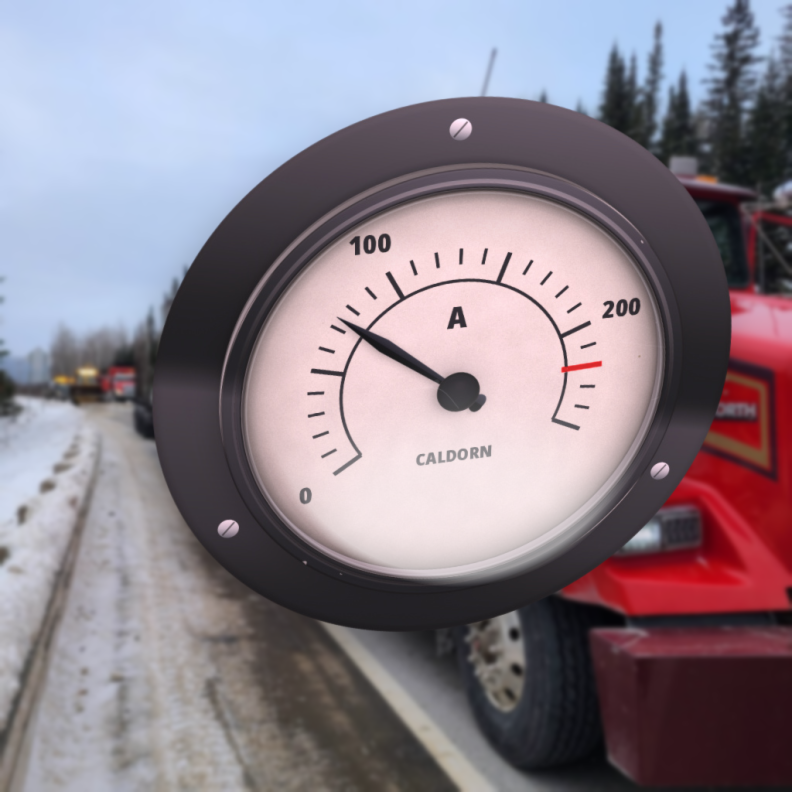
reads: {"value": 75, "unit": "A"}
